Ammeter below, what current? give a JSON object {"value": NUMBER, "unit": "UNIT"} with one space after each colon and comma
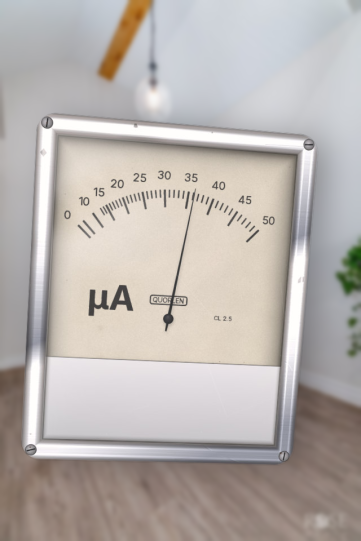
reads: {"value": 36, "unit": "µA"}
